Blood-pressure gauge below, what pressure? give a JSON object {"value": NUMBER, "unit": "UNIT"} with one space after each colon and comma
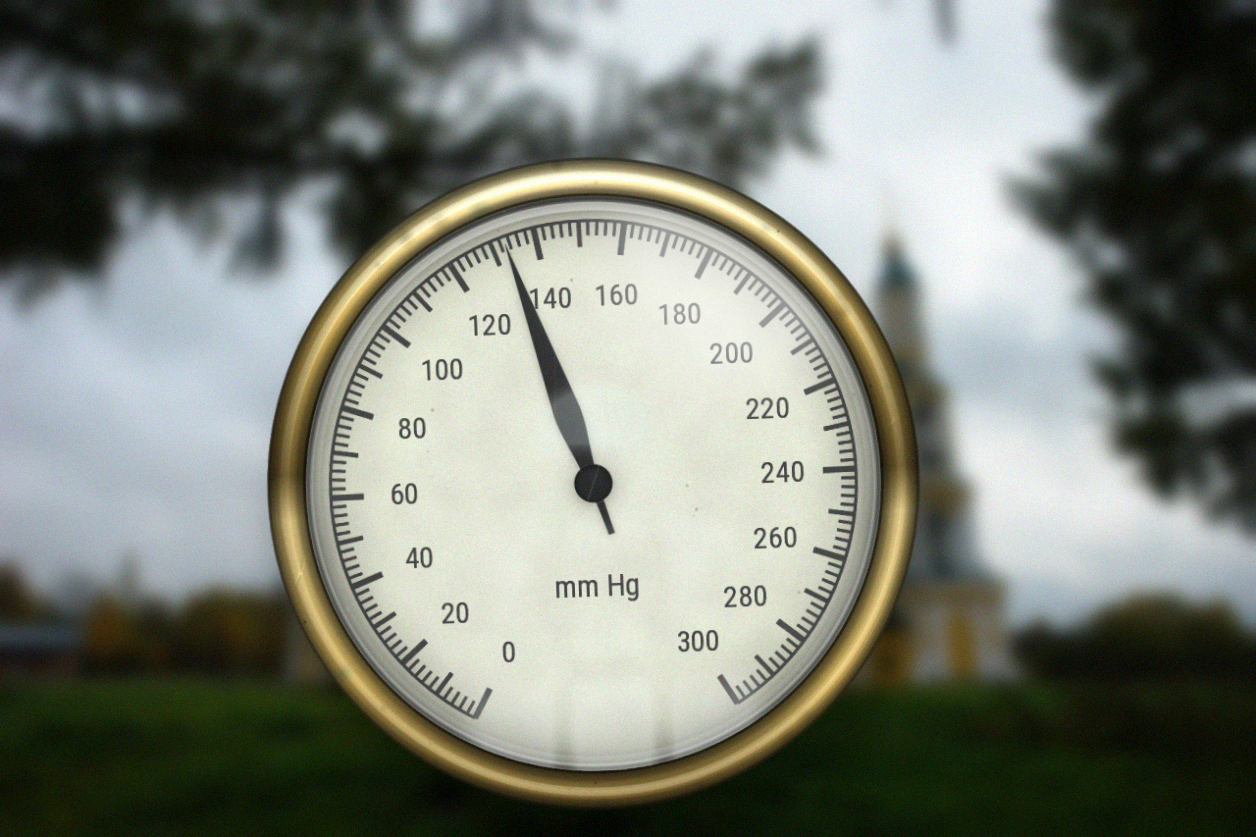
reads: {"value": 133, "unit": "mmHg"}
